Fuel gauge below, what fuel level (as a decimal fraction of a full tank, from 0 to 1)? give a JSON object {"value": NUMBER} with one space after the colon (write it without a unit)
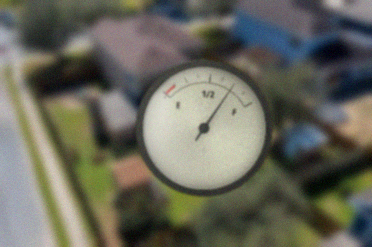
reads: {"value": 0.75}
